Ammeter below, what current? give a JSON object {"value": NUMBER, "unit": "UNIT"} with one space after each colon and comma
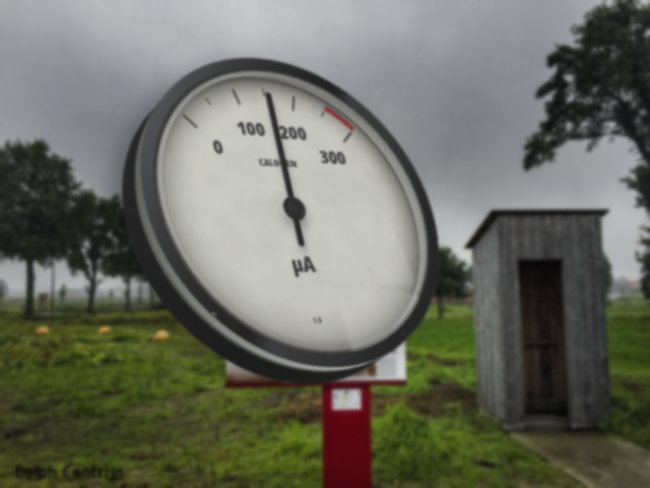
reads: {"value": 150, "unit": "µA"}
